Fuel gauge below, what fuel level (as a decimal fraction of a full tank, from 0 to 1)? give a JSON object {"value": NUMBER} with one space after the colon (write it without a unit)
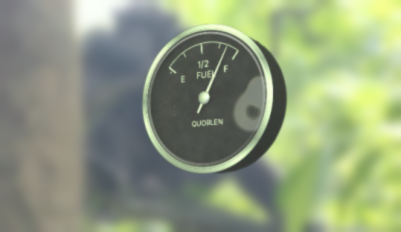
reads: {"value": 0.875}
